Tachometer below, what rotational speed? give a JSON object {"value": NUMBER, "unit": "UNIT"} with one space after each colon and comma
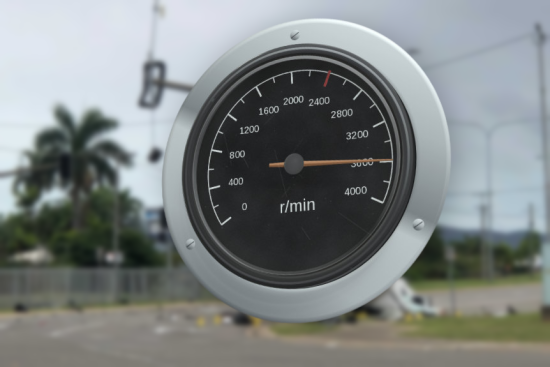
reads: {"value": 3600, "unit": "rpm"}
